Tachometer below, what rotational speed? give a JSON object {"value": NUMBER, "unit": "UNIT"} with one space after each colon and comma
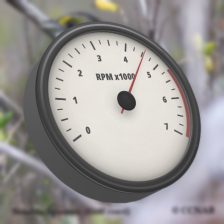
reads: {"value": 4500, "unit": "rpm"}
